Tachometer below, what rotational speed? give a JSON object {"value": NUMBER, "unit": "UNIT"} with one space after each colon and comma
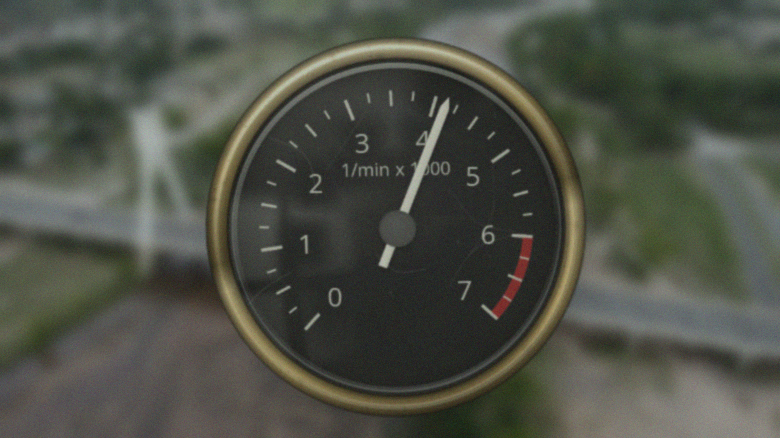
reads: {"value": 4125, "unit": "rpm"}
